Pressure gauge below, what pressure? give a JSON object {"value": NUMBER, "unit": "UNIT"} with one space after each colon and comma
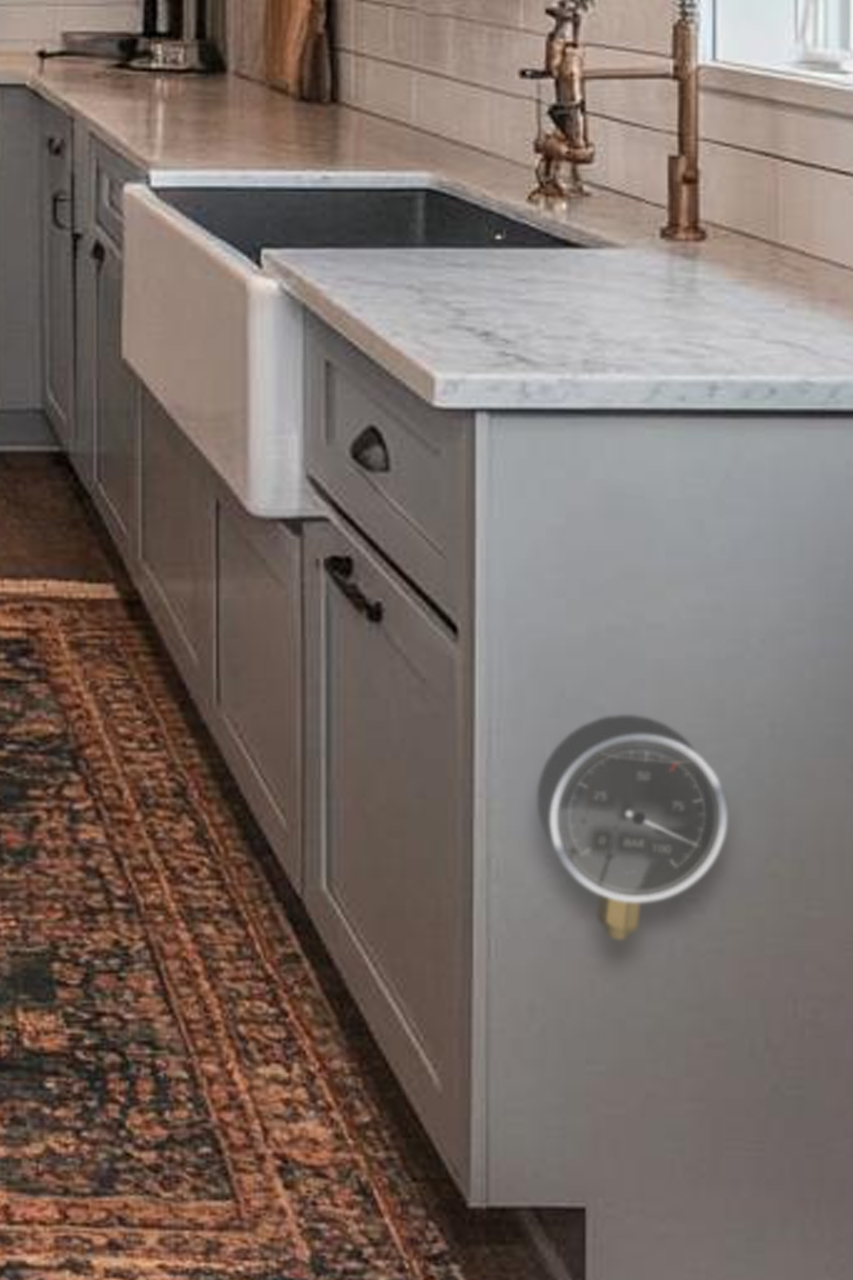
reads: {"value": 90, "unit": "bar"}
